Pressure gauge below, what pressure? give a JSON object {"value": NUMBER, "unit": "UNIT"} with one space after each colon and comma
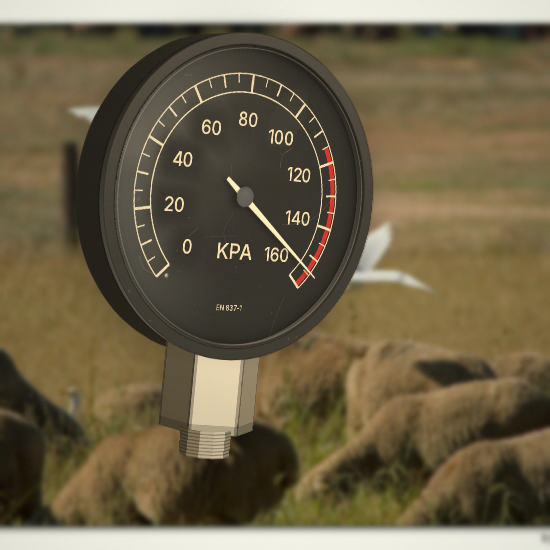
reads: {"value": 155, "unit": "kPa"}
